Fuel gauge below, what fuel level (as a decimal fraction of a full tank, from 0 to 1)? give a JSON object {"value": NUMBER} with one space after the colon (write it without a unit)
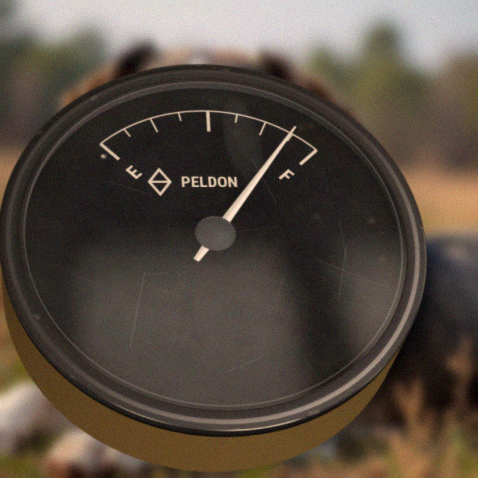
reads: {"value": 0.875}
